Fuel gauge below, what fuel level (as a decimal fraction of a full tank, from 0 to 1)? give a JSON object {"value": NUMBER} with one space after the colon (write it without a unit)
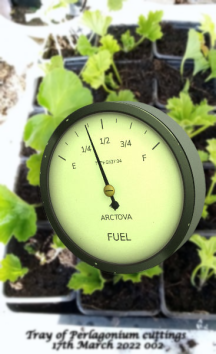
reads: {"value": 0.375}
